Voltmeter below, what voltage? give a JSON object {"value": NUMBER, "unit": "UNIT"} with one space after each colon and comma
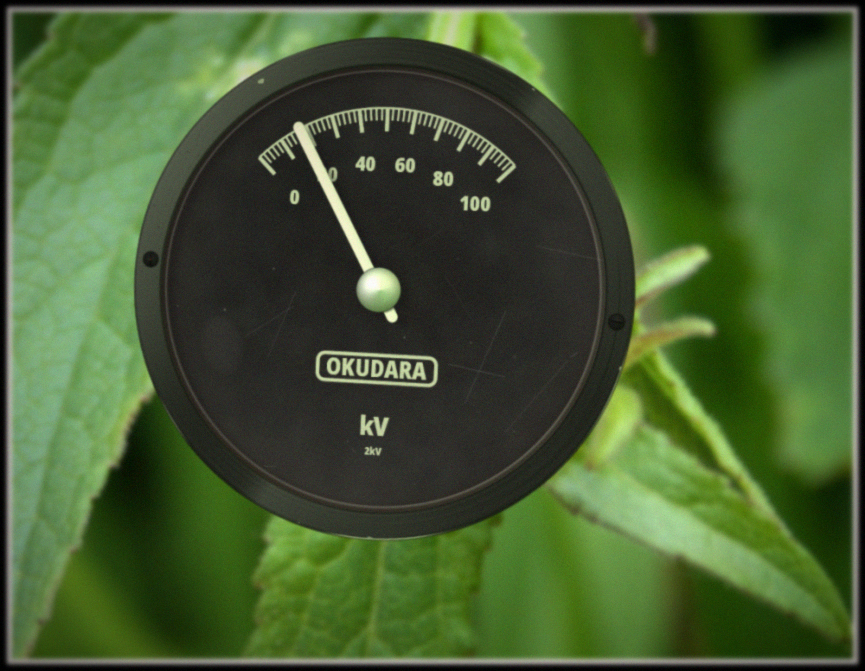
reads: {"value": 18, "unit": "kV"}
